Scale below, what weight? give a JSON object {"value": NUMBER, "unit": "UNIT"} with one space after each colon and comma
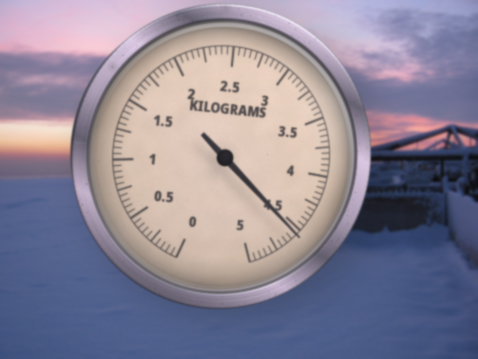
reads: {"value": 4.55, "unit": "kg"}
